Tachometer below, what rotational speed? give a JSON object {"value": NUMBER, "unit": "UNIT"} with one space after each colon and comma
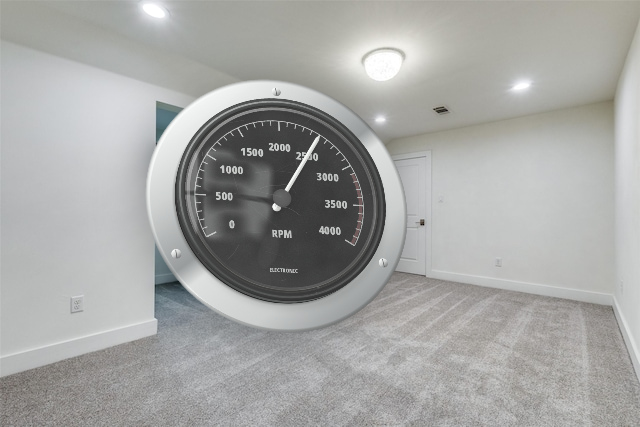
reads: {"value": 2500, "unit": "rpm"}
